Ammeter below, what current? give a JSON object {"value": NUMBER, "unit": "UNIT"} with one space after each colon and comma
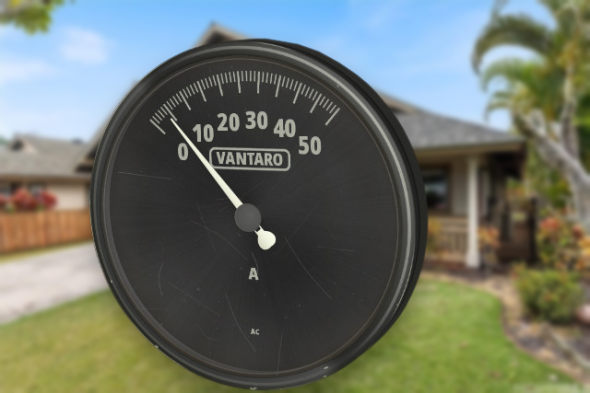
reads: {"value": 5, "unit": "A"}
